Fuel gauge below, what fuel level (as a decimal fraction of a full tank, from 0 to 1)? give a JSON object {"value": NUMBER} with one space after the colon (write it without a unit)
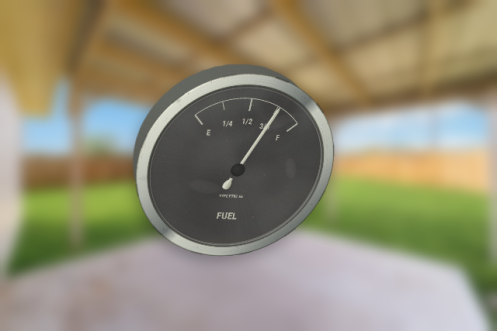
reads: {"value": 0.75}
